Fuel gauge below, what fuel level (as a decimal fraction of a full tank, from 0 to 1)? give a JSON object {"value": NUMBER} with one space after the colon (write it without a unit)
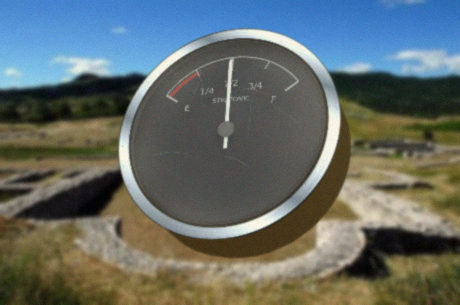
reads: {"value": 0.5}
